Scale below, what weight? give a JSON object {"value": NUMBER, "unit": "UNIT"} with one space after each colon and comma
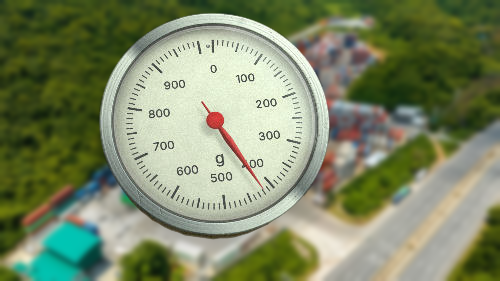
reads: {"value": 420, "unit": "g"}
